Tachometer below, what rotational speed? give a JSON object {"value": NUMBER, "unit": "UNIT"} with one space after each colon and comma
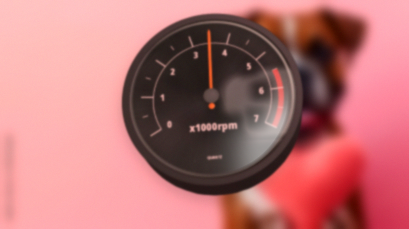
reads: {"value": 3500, "unit": "rpm"}
